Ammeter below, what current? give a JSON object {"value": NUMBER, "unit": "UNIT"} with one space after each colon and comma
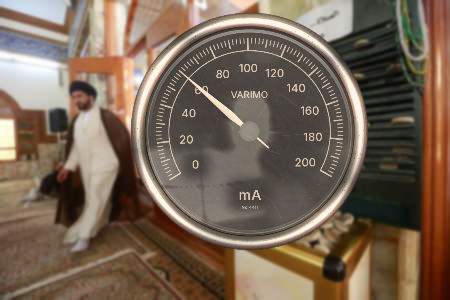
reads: {"value": 60, "unit": "mA"}
